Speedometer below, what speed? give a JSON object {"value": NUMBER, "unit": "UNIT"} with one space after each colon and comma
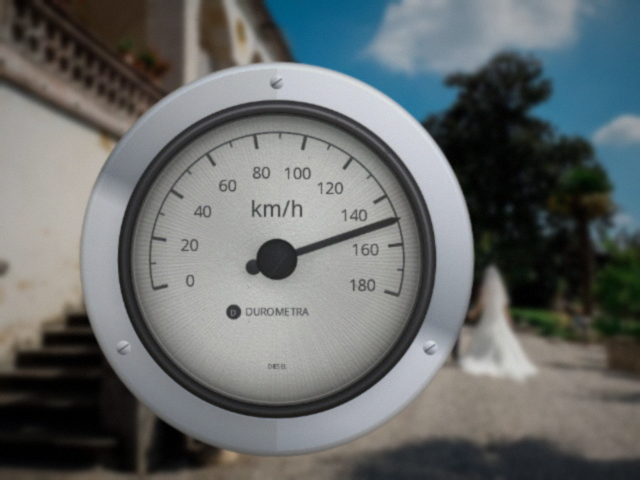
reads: {"value": 150, "unit": "km/h"}
